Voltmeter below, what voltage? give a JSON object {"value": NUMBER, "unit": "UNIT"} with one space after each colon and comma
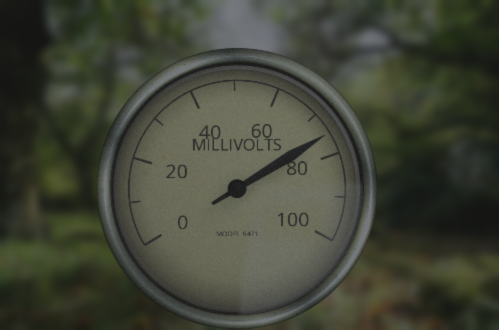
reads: {"value": 75, "unit": "mV"}
